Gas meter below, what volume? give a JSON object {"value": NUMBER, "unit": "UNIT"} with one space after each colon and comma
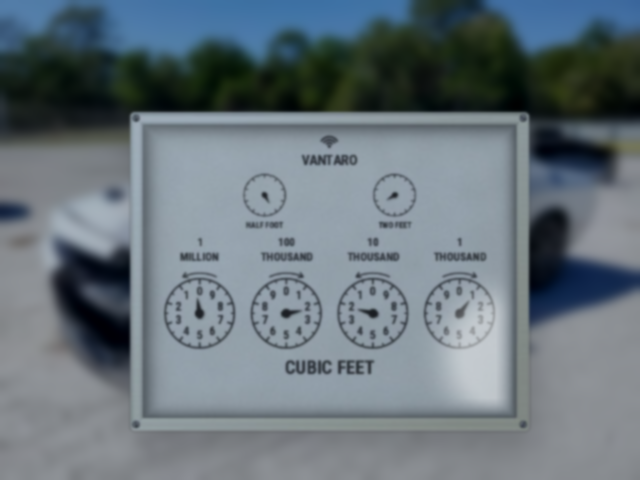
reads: {"value": 22100, "unit": "ft³"}
